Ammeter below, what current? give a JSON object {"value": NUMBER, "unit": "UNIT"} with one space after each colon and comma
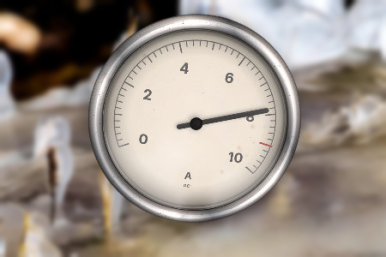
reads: {"value": 7.8, "unit": "A"}
